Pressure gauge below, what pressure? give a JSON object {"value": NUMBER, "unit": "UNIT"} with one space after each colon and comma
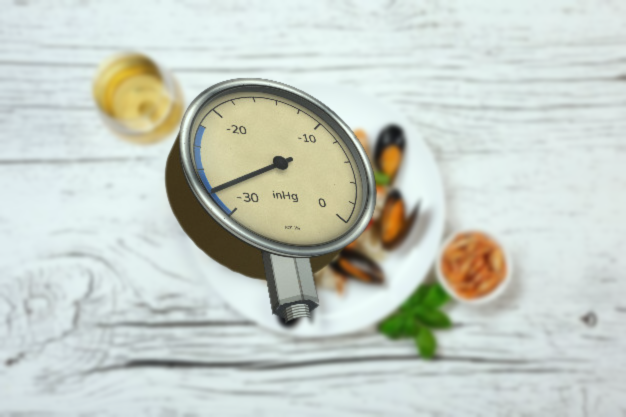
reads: {"value": -28, "unit": "inHg"}
